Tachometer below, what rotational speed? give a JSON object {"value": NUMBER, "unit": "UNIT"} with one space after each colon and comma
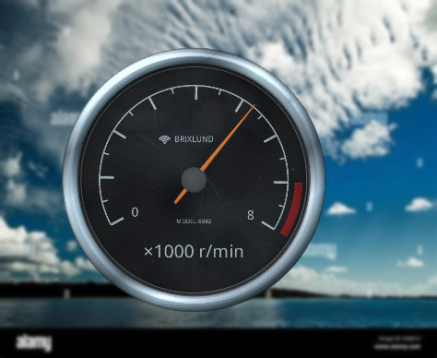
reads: {"value": 5250, "unit": "rpm"}
